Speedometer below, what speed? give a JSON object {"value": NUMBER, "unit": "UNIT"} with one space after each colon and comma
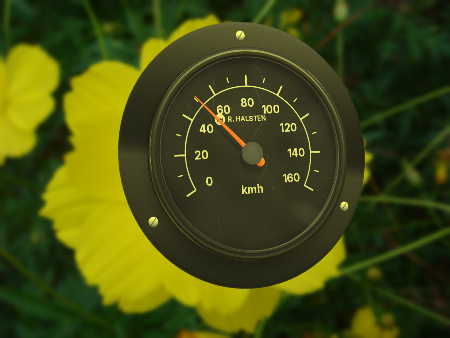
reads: {"value": 50, "unit": "km/h"}
